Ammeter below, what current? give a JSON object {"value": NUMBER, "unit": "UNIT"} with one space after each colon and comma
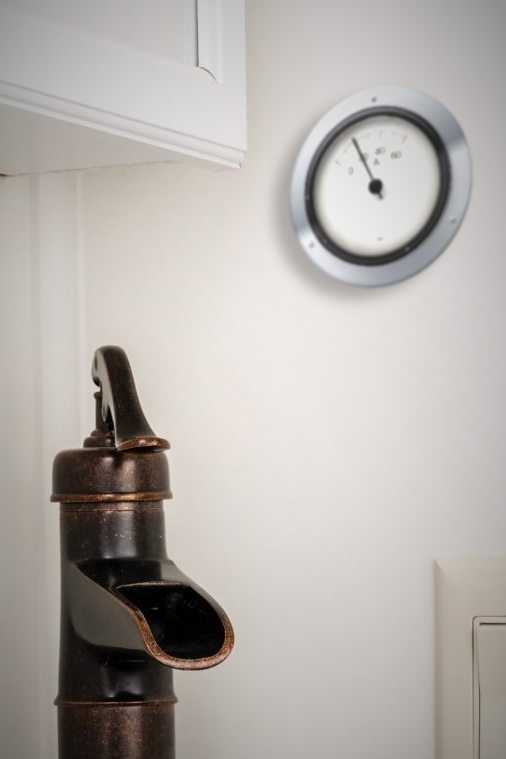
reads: {"value": 20, "unit": "A"}
